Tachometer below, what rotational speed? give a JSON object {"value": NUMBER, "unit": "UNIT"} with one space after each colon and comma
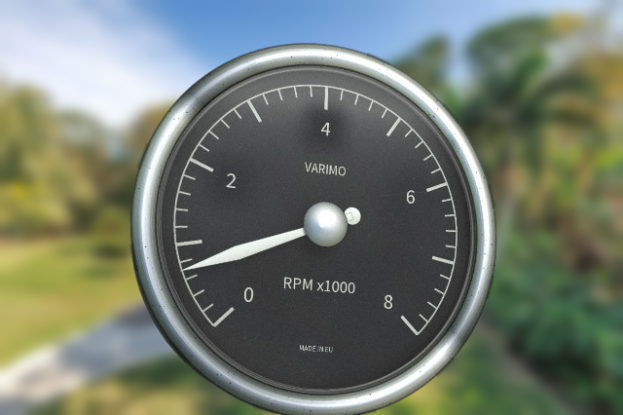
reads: {"value": 700, "unit": "rpm"}
